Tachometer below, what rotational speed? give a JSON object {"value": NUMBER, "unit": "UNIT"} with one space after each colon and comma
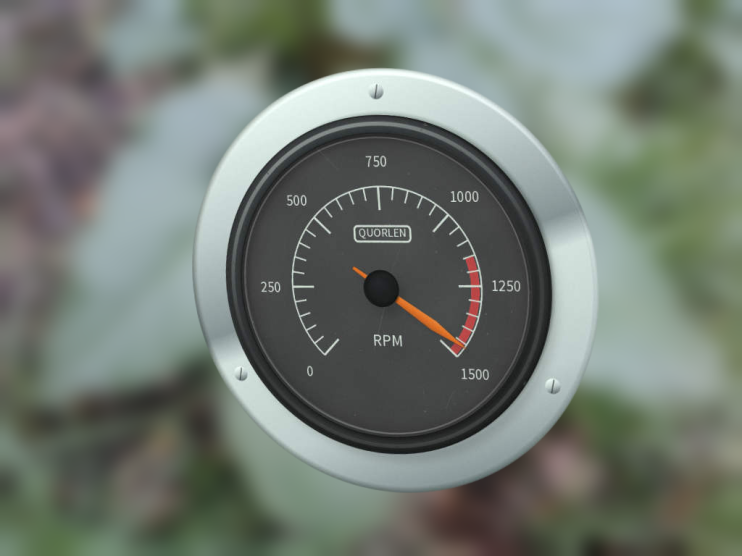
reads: {"value": 1450, "unit": "rpm"}
